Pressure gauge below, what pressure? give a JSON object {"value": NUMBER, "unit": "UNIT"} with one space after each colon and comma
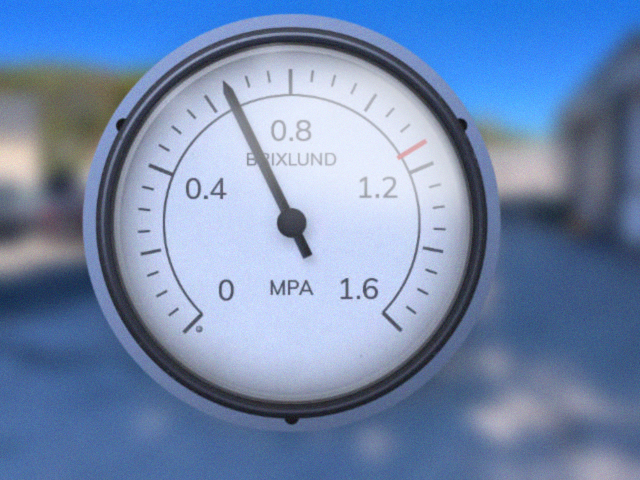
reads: {"value": 0.65, "unit": "MPa"}
